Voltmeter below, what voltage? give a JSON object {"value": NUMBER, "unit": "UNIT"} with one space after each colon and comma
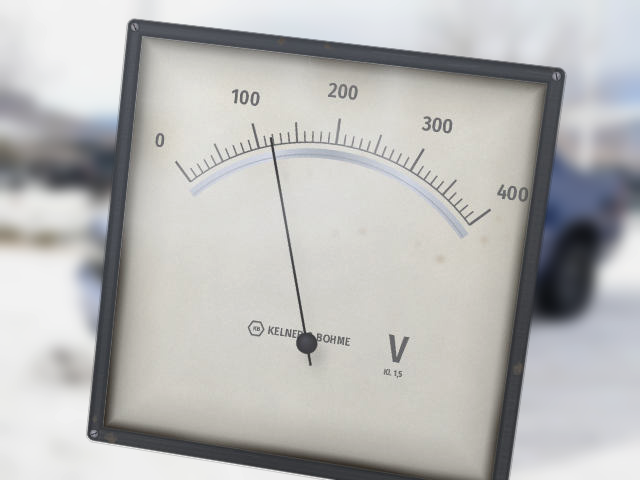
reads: {"value": 120, "unit": "V"}
